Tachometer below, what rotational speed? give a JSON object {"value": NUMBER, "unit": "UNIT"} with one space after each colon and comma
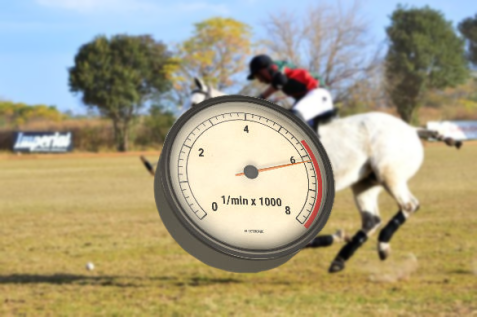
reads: {"value": 6200, "unit": "rpm"}
